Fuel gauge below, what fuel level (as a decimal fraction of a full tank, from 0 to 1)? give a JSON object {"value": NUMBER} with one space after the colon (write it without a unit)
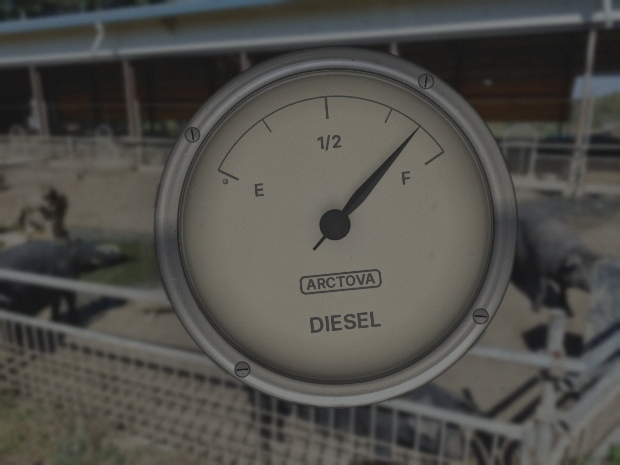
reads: {"value": 0.875}
